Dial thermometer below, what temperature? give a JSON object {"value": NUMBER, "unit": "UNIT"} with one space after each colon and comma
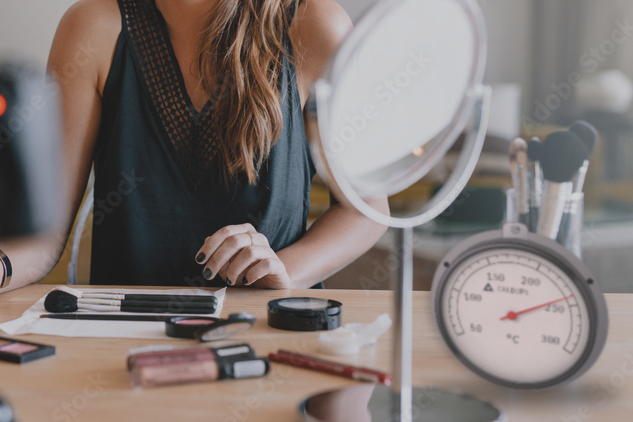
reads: {"value": 240, "unit": "°C"}
